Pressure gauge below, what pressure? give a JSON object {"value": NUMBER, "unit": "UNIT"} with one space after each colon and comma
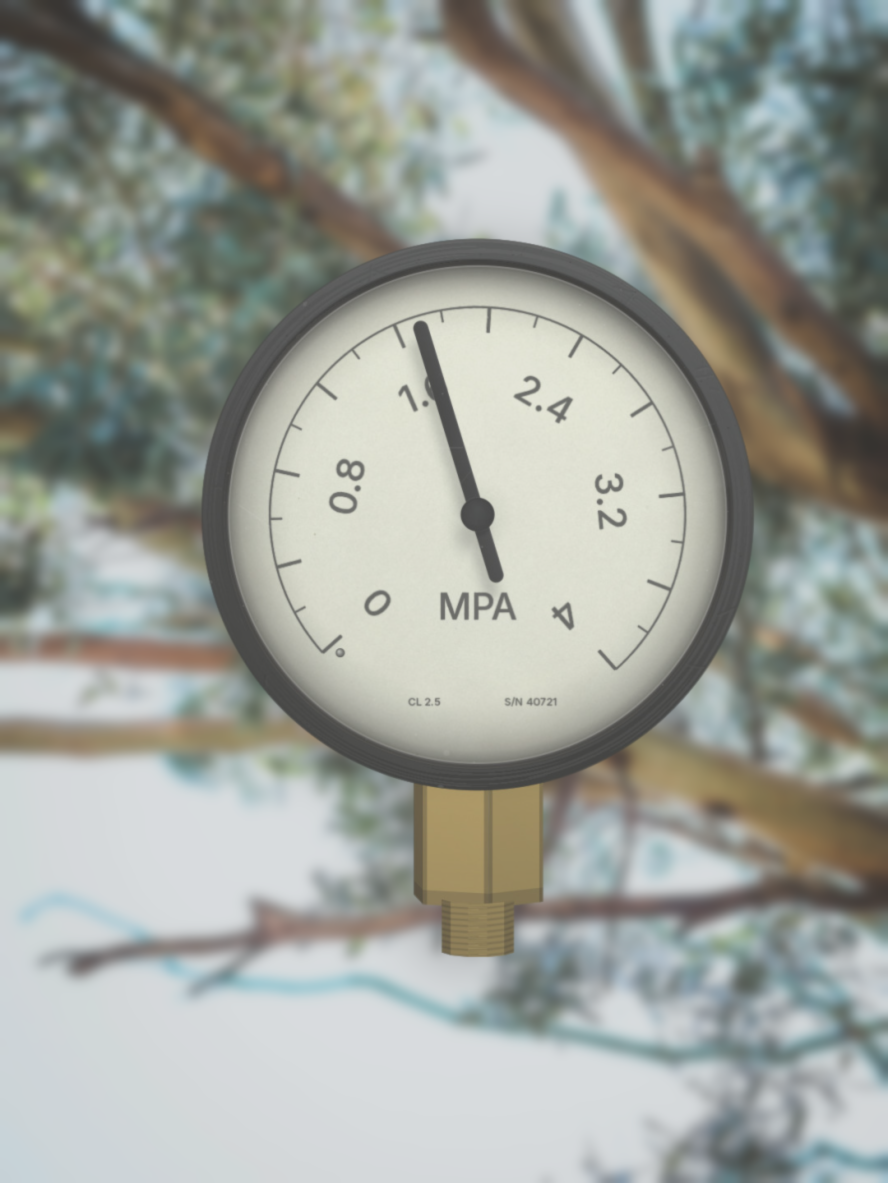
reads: {"value": 1.7, "unit": "MPa"}
